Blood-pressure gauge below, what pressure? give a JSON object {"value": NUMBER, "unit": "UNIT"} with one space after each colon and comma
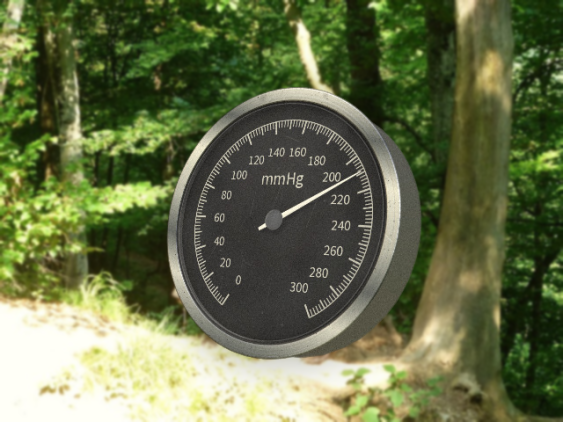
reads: {"value": 210, "unit": "mmHg"}
